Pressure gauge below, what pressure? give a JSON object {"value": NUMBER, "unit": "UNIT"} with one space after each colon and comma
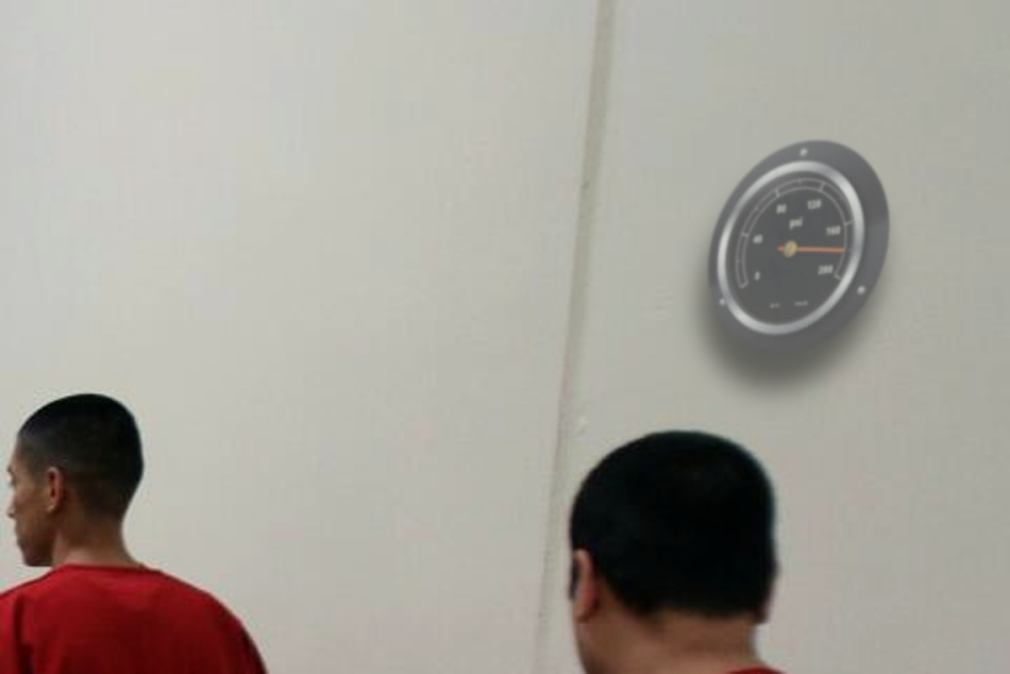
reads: {"value": 180, "unit": "psi"}
